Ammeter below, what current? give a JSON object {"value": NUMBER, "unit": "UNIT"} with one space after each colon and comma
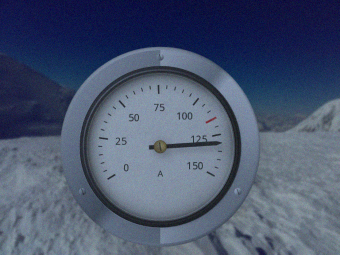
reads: {"value": 130, "unit": "A"}
